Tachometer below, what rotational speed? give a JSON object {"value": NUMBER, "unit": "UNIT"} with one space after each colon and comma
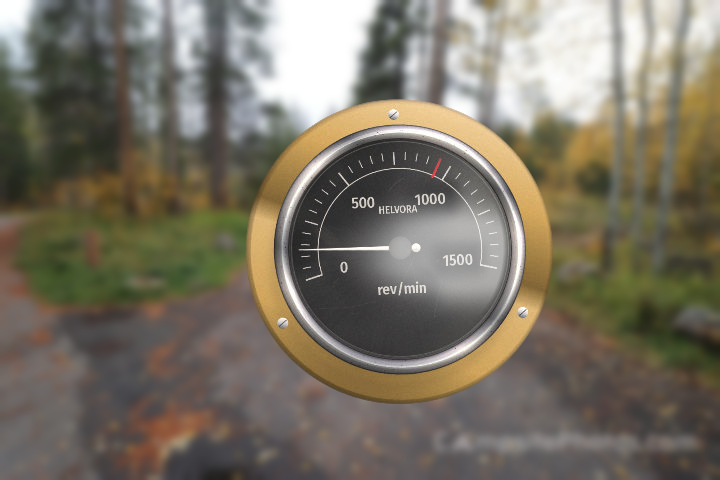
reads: {"value": 125, "unit": "rpm"}
